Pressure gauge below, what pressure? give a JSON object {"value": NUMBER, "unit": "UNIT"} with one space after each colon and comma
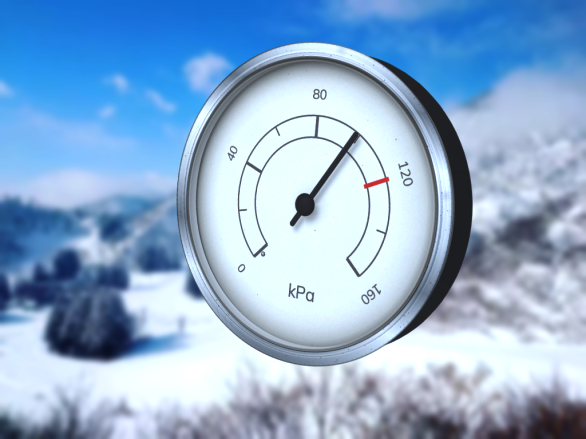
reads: {"value": 100, "unit": "kPa"}
